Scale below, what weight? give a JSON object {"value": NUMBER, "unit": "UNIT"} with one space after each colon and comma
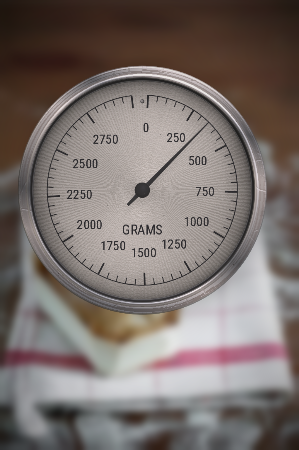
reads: {"value": 350, "unit": "g"}
